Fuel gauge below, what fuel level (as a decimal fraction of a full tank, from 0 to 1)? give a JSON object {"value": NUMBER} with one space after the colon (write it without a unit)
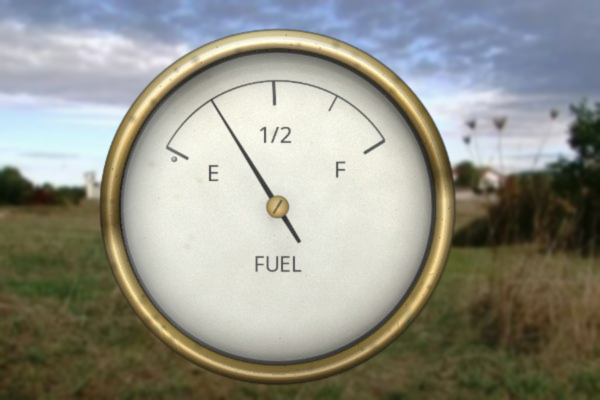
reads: {"value": 0.25}
